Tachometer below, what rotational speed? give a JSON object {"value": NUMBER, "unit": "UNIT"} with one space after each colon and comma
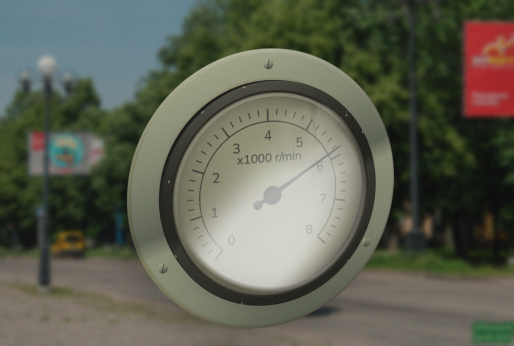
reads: {"value": 5800, "unit": "rpm"}
